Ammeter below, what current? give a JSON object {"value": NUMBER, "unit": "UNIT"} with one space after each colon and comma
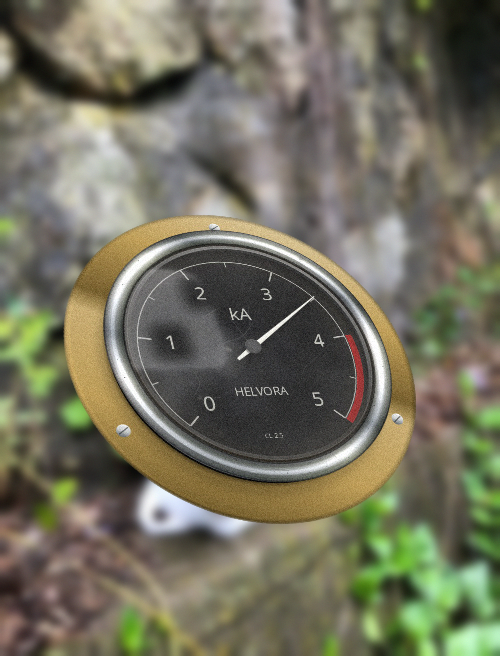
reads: {"value": 3.5, "unit": "kA"}
